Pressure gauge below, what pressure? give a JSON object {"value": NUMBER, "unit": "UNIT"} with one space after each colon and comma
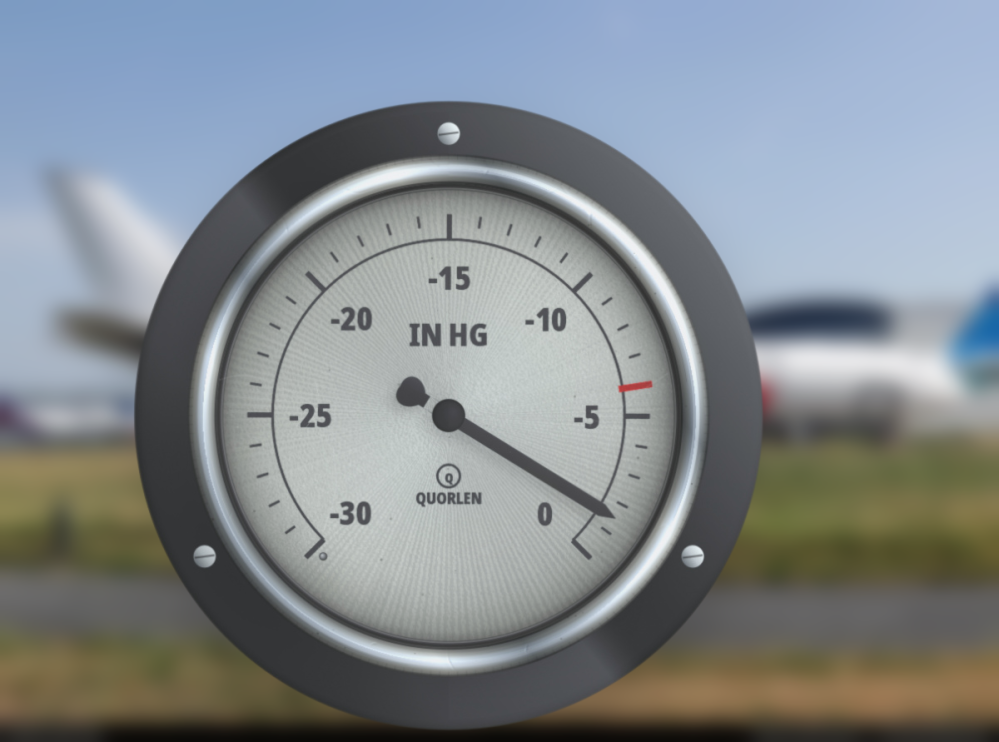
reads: {"value": -1.5, "unit": "inHg"}
